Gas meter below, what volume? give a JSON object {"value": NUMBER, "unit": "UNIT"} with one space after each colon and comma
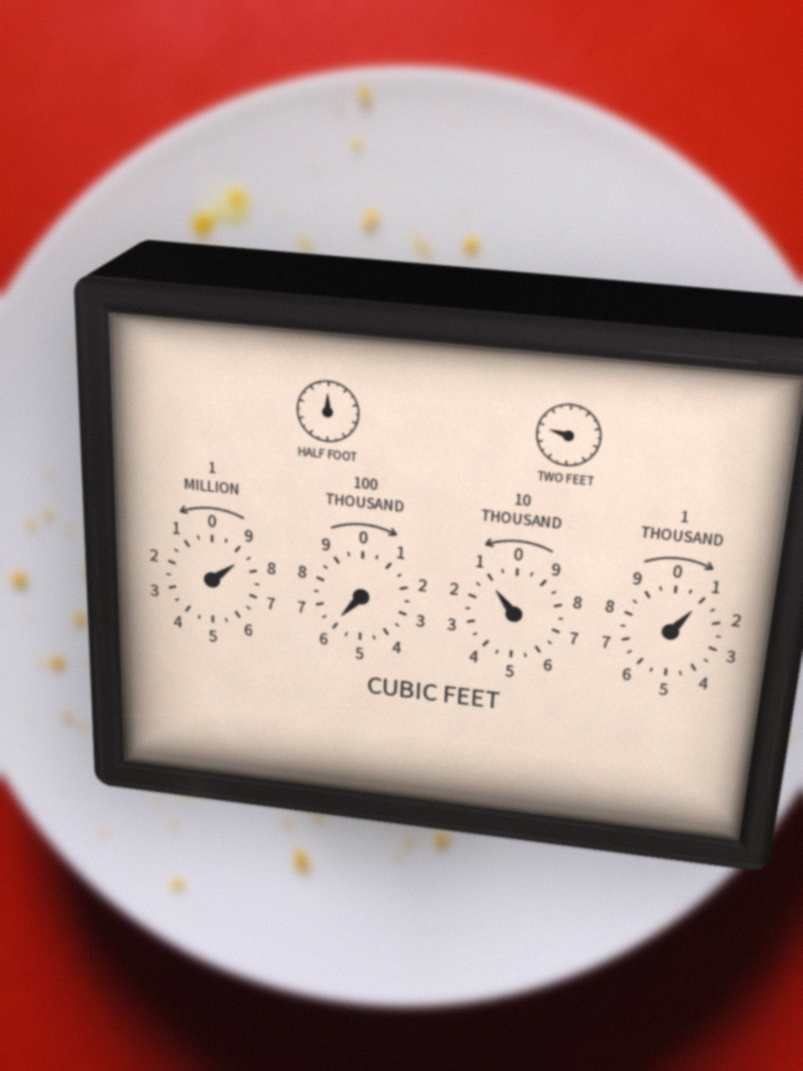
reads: {"value": 861100, "unit": "ft³"}
